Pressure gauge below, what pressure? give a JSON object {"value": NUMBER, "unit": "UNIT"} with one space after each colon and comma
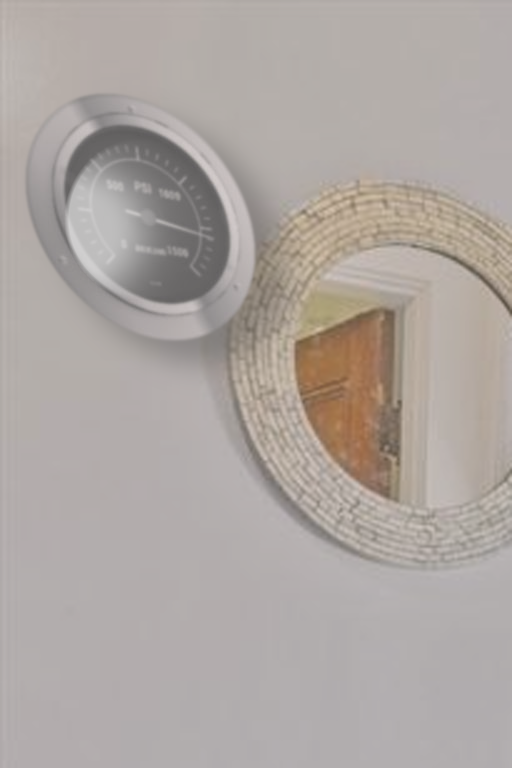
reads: {"value": 1300, "unit": "psi"}
